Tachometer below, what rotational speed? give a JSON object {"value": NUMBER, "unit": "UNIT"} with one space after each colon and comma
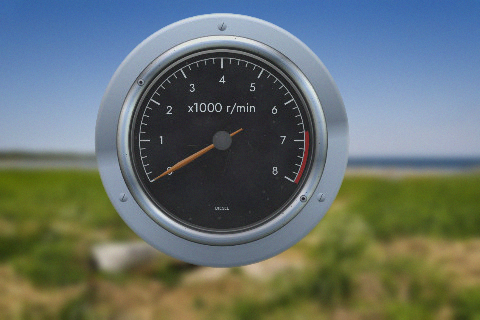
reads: {"value": 0, "unit": "rpm"}
